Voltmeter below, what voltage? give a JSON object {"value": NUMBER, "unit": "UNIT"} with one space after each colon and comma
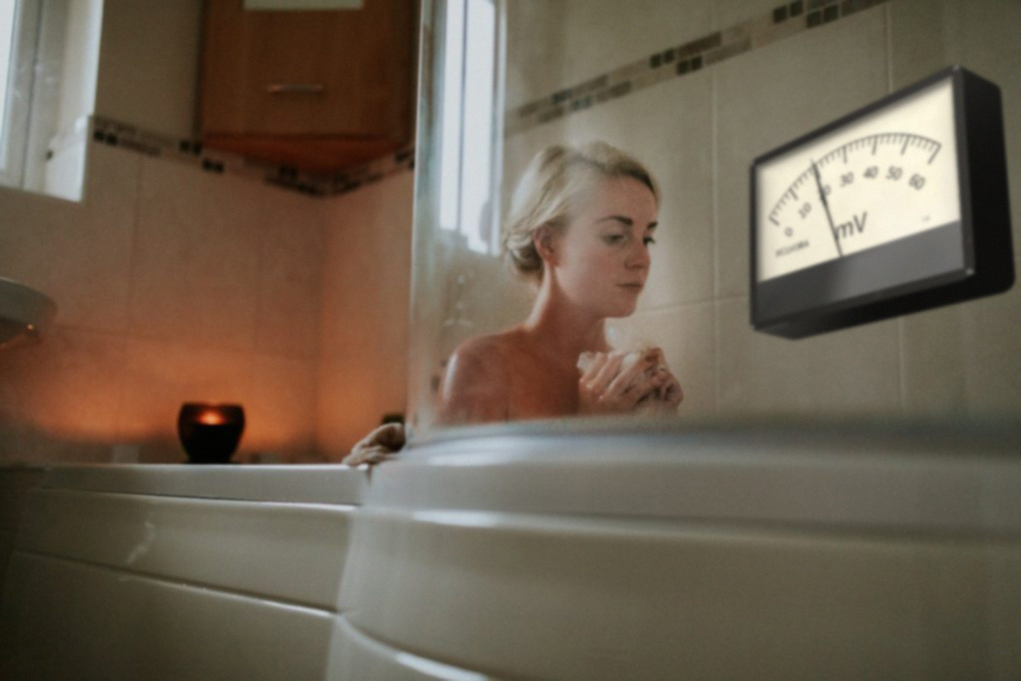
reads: {"value": 20, "unit": "mV"}
